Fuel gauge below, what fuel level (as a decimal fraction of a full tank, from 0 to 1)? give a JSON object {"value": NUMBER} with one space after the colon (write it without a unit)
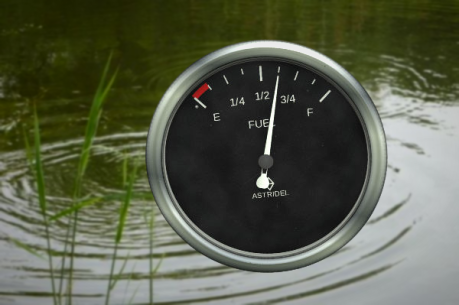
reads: {"value": 0.625}
